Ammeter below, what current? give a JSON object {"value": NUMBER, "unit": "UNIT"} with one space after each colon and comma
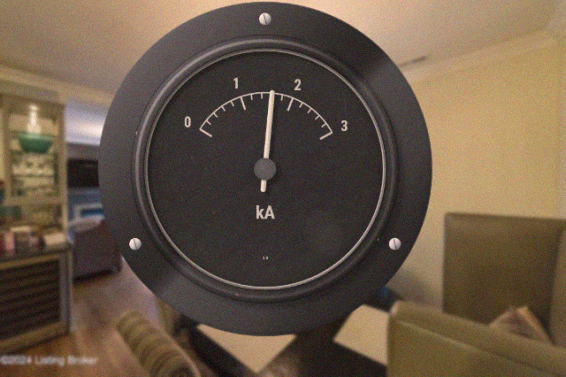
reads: {"value": 1.6, "unit": "kA"}
